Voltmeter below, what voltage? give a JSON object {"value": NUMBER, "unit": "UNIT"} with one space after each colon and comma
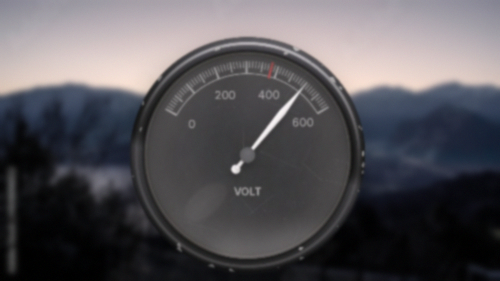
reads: {"value": 500, "unit": "V"}
